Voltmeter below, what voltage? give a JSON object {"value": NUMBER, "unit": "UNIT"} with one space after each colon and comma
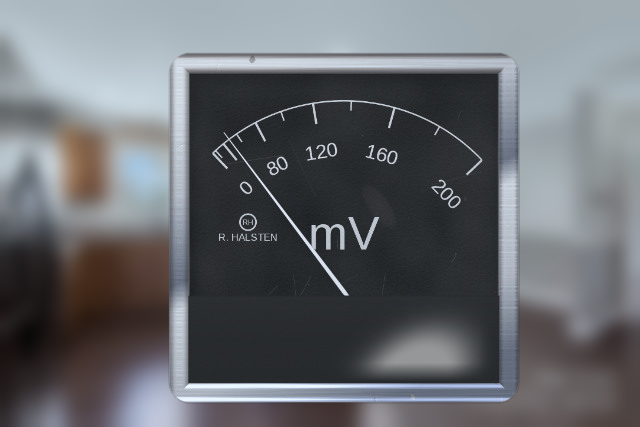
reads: {"value": 50, "unit": "mV"}
